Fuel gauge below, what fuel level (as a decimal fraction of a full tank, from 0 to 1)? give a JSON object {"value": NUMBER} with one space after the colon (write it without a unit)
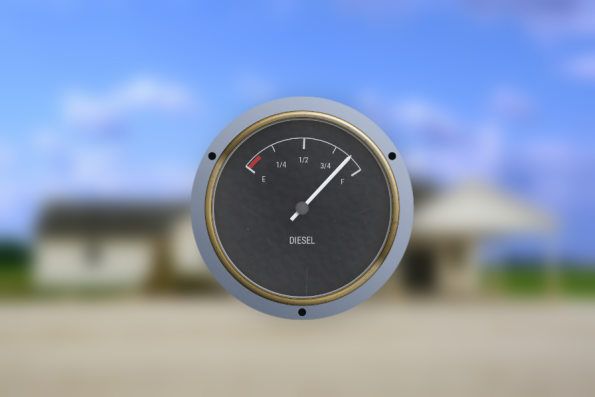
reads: {"value": 0.875}
